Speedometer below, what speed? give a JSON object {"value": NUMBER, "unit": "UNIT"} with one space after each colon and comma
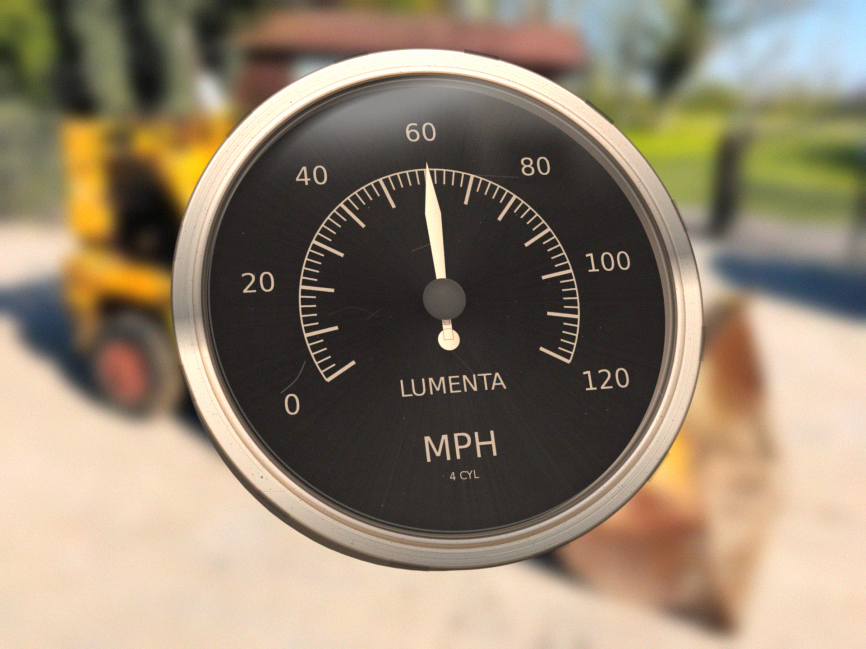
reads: {"value": 60, "unit": "mph"}
